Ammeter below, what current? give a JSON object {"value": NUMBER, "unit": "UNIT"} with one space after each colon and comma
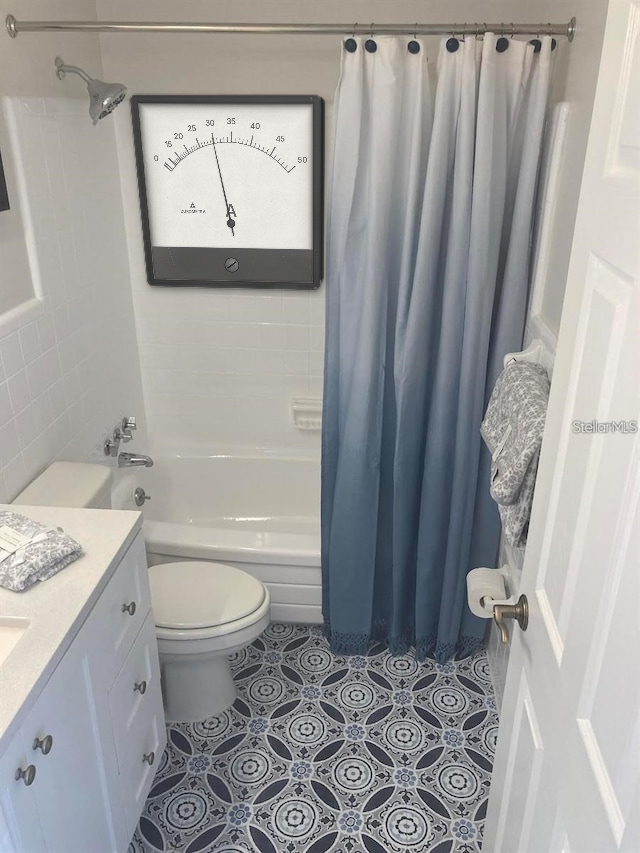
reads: {"value": 30, "unit": "A"}
